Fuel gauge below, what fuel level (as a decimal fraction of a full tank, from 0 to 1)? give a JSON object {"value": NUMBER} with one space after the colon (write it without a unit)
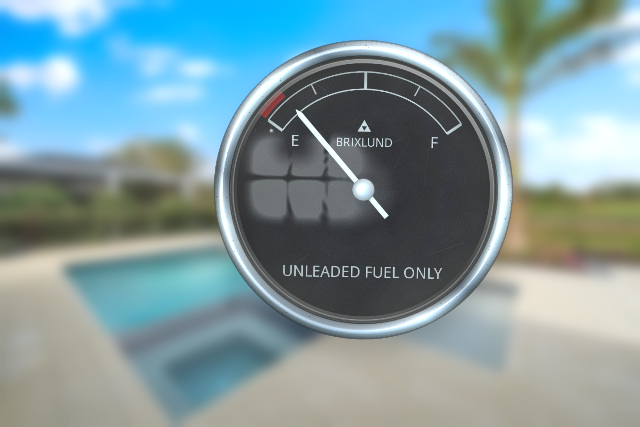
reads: {"value": 0.125}
